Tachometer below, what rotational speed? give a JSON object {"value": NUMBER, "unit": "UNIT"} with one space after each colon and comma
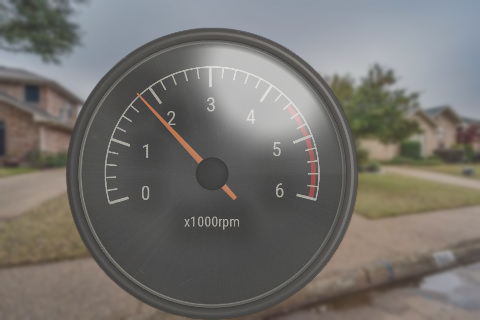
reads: {"value": 1800, "unit": "rpm"}
